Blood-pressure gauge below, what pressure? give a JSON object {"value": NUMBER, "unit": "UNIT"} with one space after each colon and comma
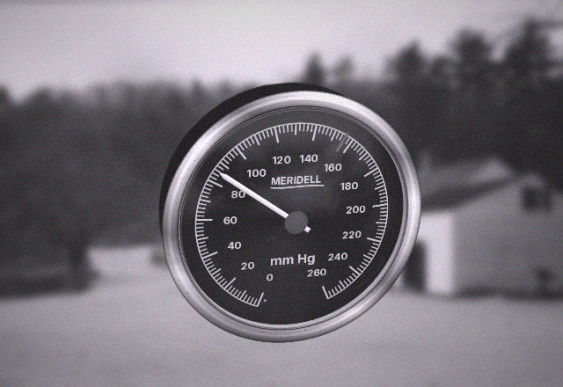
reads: {"value": 86, "unit": "mmHg"}
